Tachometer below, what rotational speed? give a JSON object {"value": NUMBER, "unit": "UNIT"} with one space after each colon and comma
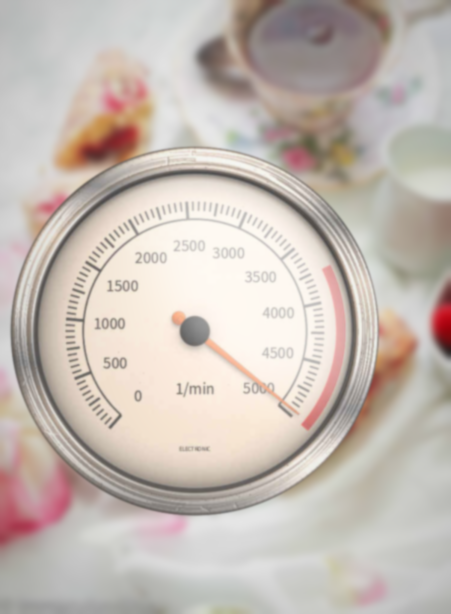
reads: {"value": 4950, "unit": "rpm"}
